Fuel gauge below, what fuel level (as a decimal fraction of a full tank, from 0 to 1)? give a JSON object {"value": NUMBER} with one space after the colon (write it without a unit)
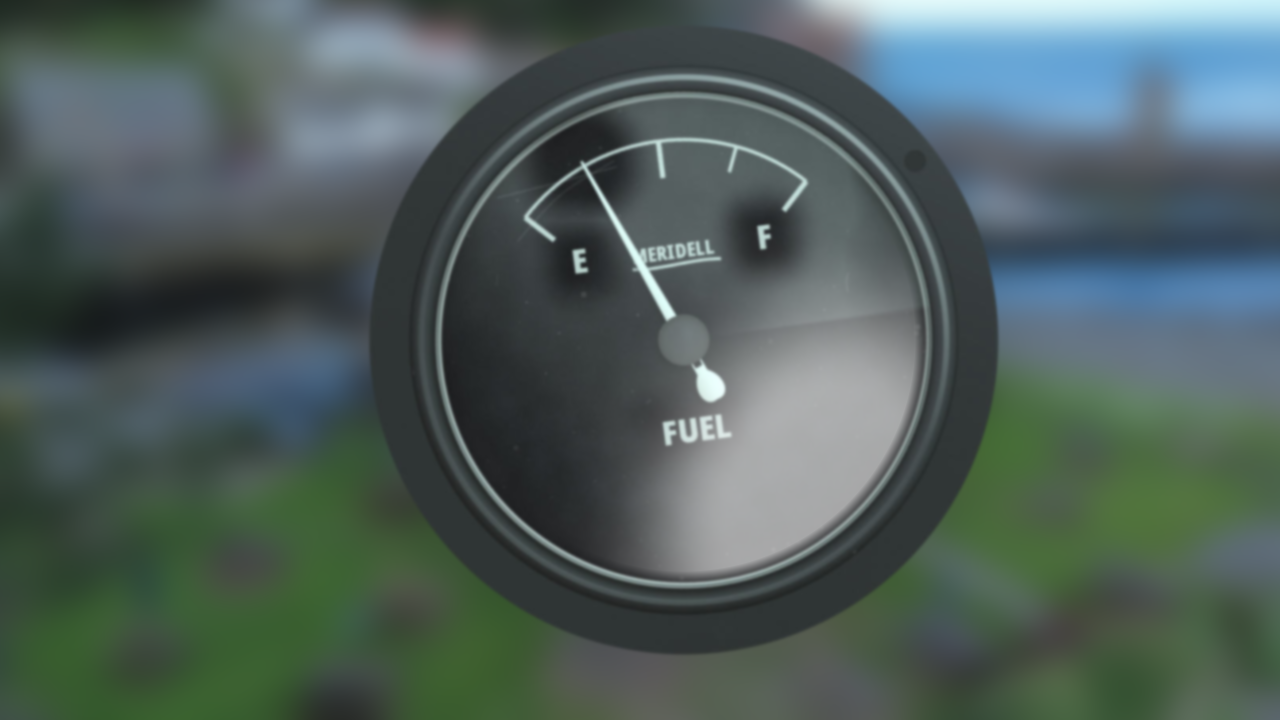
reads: {"value": 0.25}
